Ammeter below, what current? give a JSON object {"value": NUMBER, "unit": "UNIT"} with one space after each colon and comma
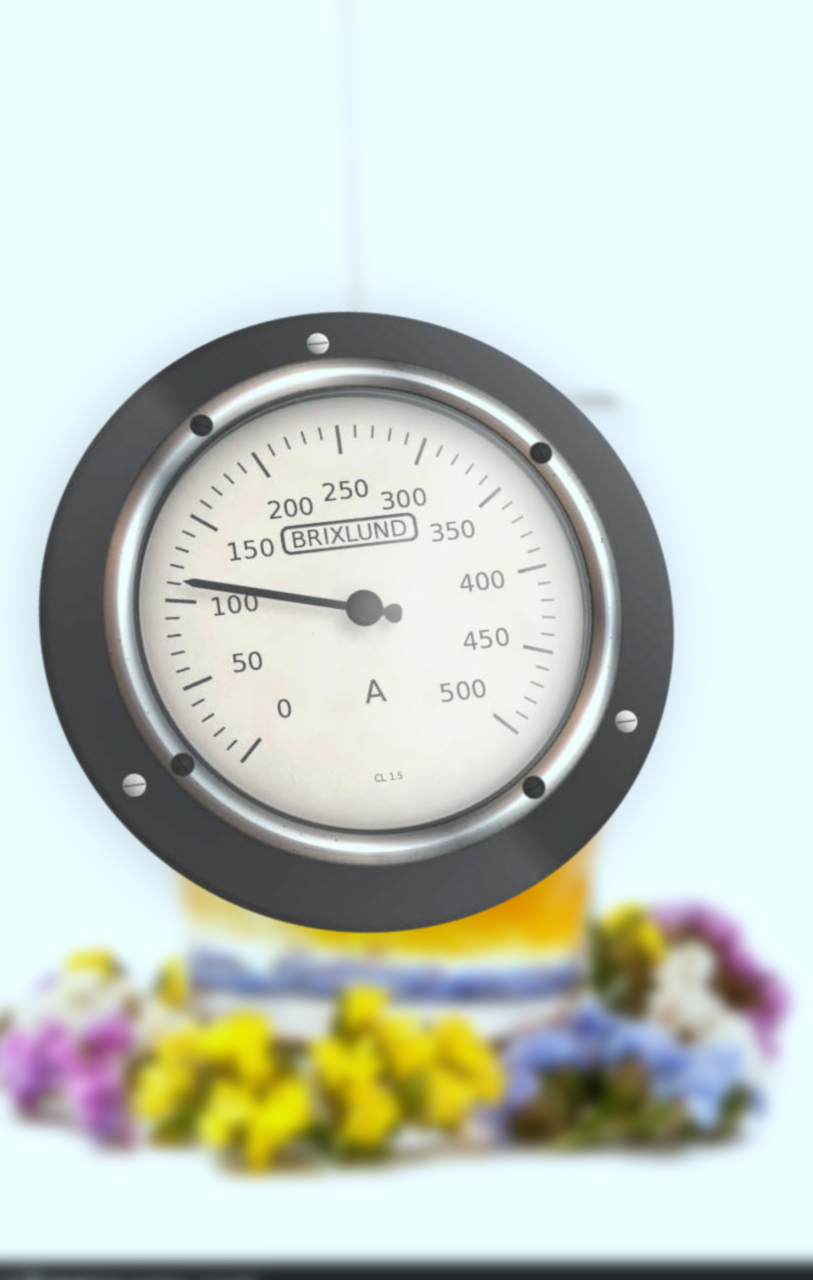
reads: {"value": 110, "unit": "A"}
